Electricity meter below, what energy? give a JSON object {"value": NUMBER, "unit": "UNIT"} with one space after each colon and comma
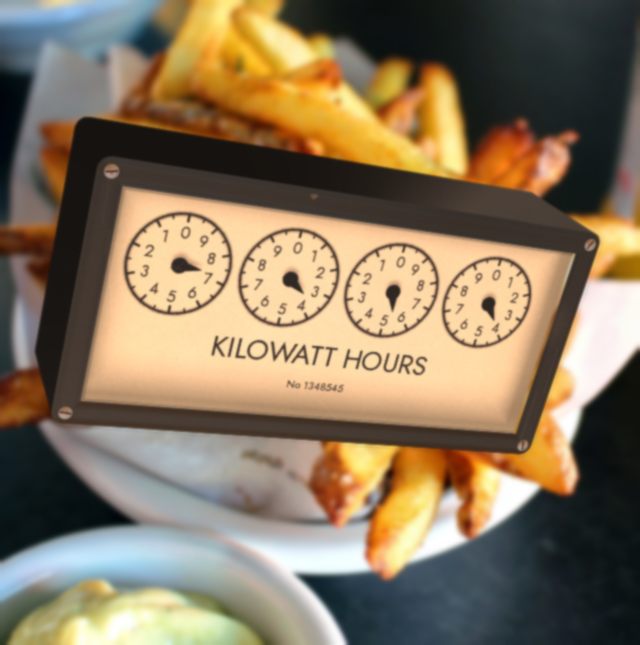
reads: {"value": 7354, "unit": "kWh"}
